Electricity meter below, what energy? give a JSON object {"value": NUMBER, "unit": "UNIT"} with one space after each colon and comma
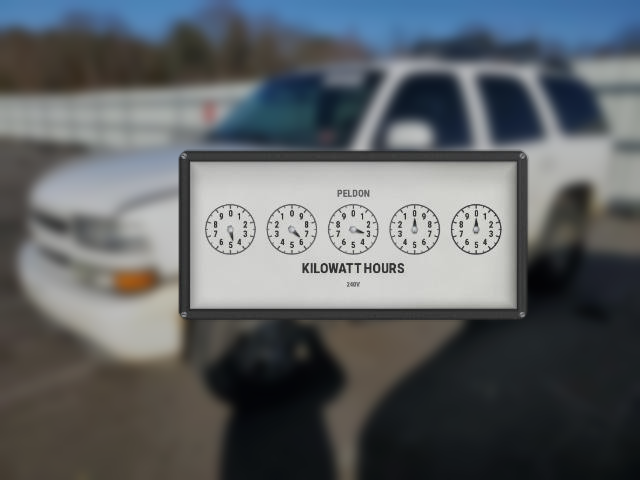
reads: {"value": 46300, "unit": "kWh"}
